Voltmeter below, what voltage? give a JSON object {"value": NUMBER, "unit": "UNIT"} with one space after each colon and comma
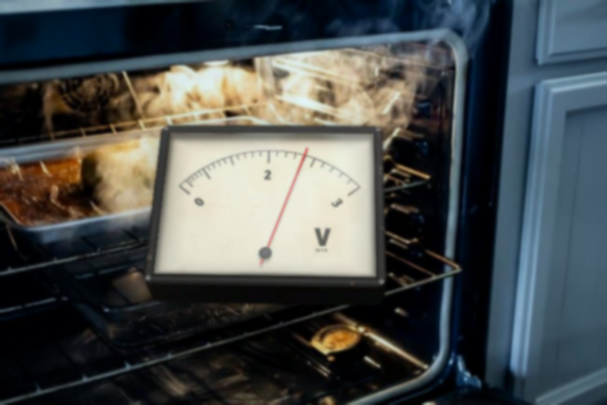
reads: {"value": 2.4, "unit": "V"}
